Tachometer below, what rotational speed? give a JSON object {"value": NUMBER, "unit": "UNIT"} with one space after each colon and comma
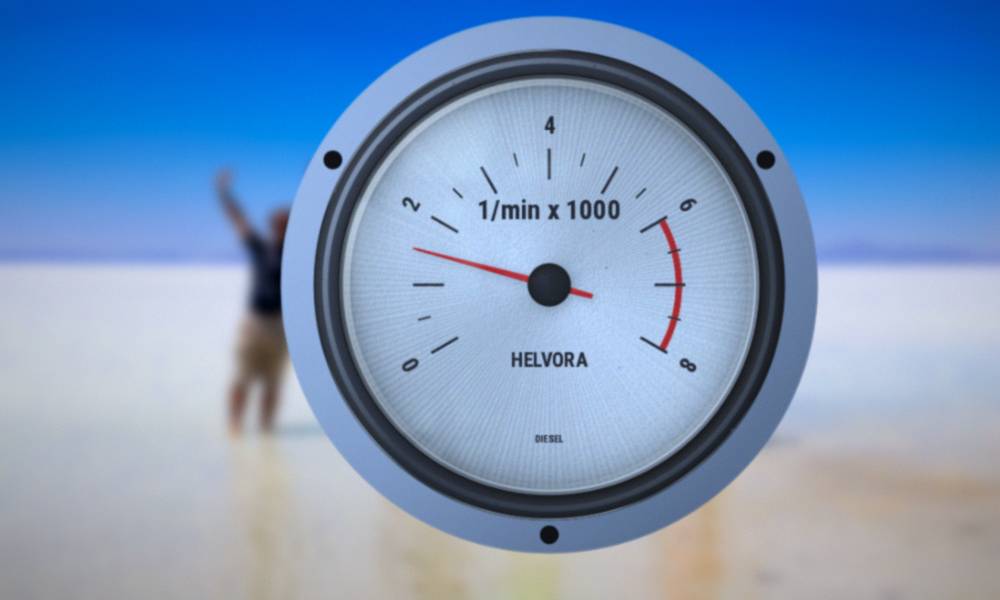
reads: {"value": 1500, "unit": "rpm"}
